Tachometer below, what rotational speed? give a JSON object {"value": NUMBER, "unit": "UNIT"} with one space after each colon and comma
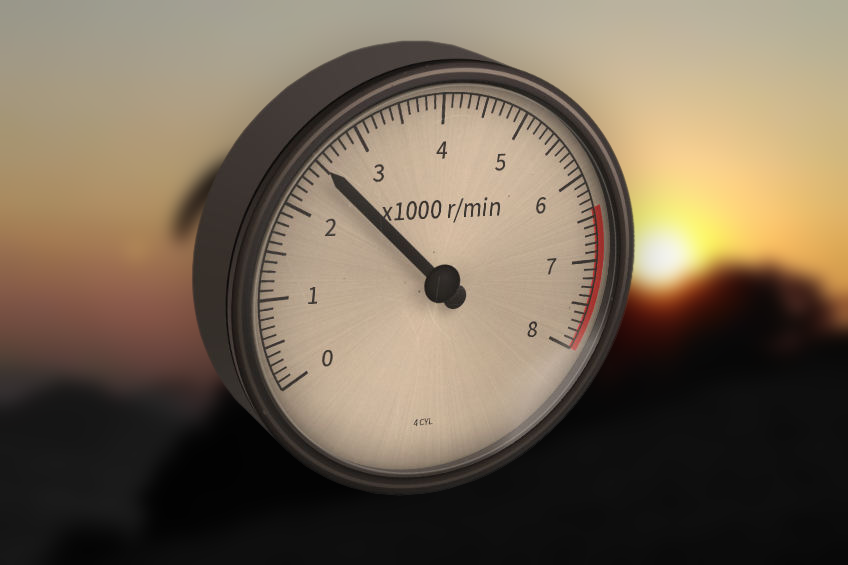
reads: {"value": 2500, "unit": "rpm"}
